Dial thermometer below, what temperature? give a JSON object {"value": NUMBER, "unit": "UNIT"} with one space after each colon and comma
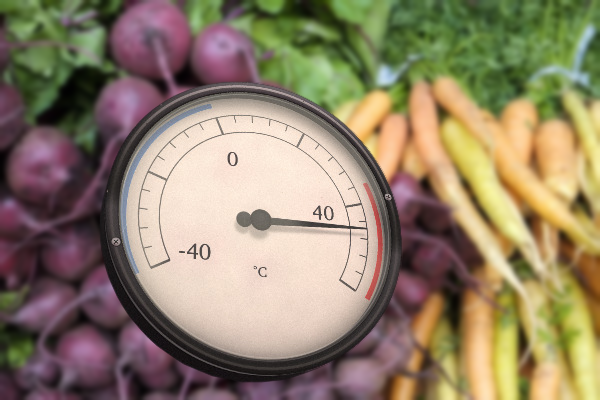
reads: {"value": 46, "unit": "°C"}
